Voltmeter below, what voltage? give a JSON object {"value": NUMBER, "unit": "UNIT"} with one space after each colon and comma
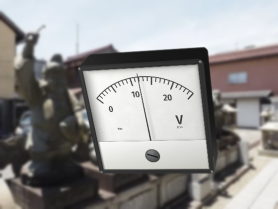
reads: {"value": 12, "unit": "V"}
